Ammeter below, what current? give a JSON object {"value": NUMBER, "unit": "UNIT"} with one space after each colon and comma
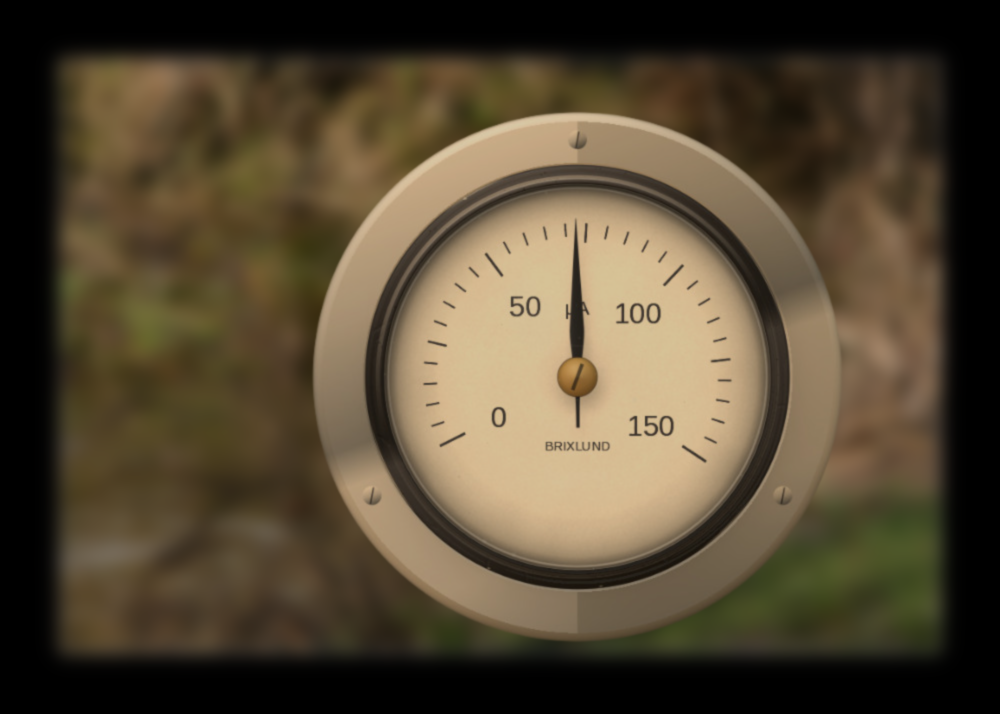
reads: {"value": 72.5, "unit": "µA"}
